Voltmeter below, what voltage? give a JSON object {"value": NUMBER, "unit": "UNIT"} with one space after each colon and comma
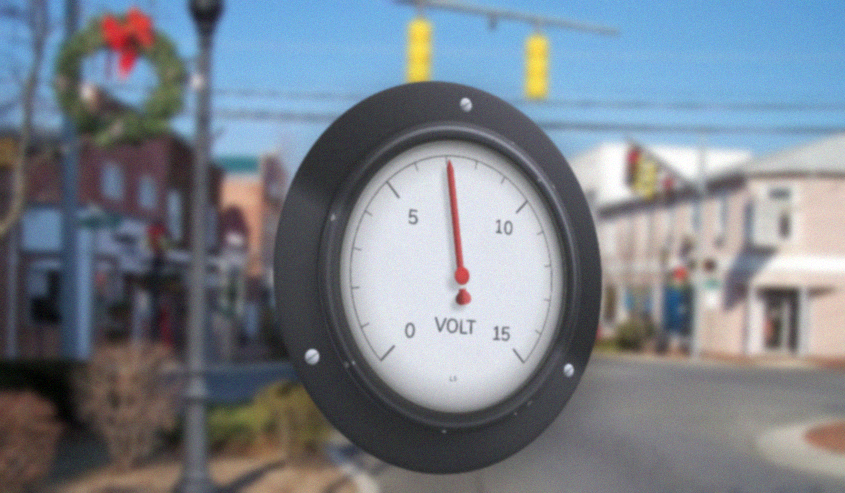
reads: {"value": 7, "unit": "V"}
